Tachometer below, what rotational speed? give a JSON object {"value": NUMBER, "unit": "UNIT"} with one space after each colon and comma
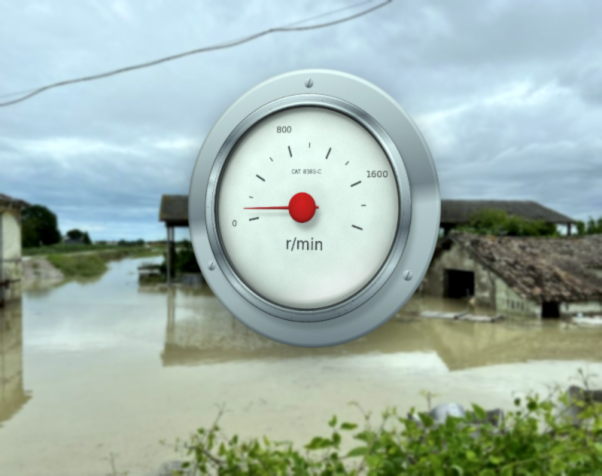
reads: {"value": 100, "unit": "rpm"}
